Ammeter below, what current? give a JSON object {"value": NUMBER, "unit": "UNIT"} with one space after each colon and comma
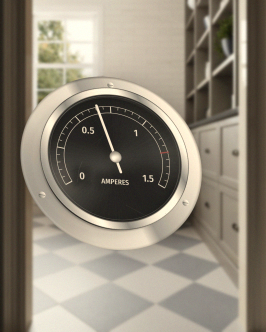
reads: {"value": 0.65, "unit": "A"}
